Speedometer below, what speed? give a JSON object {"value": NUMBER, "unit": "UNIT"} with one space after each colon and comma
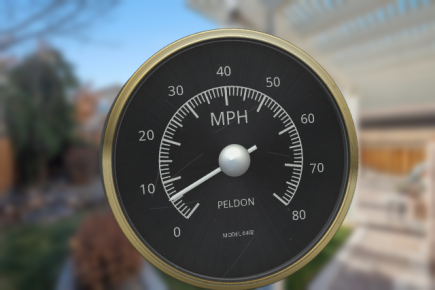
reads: {"value": 6, "unit": "mph"}
